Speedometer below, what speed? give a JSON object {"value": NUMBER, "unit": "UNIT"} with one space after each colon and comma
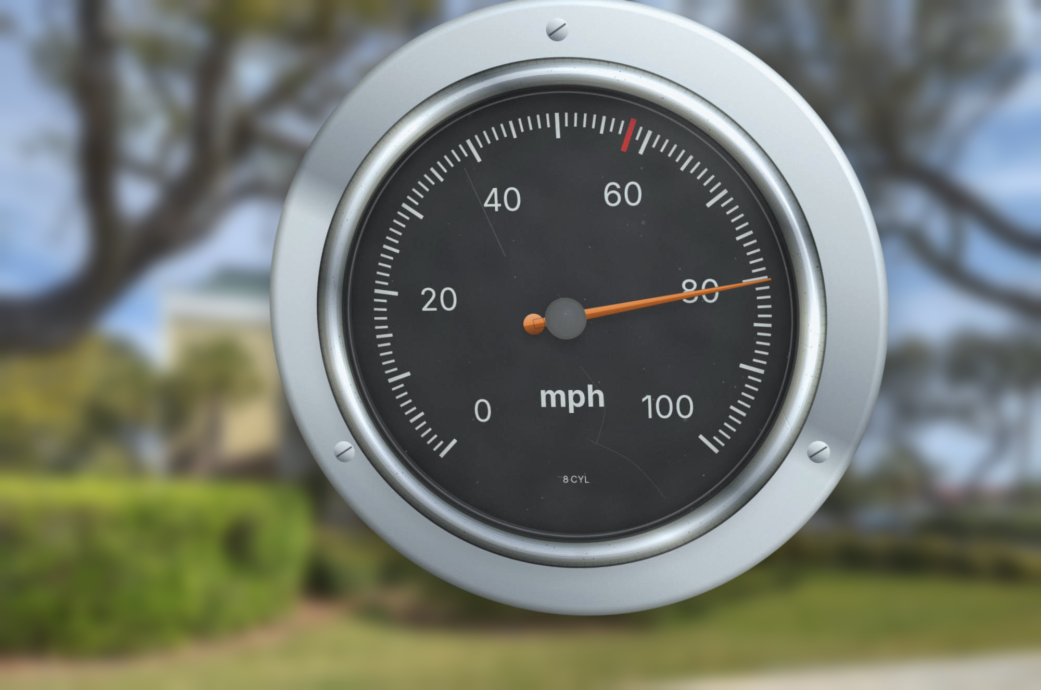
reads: {"value": 80, "unit": "mph"}
